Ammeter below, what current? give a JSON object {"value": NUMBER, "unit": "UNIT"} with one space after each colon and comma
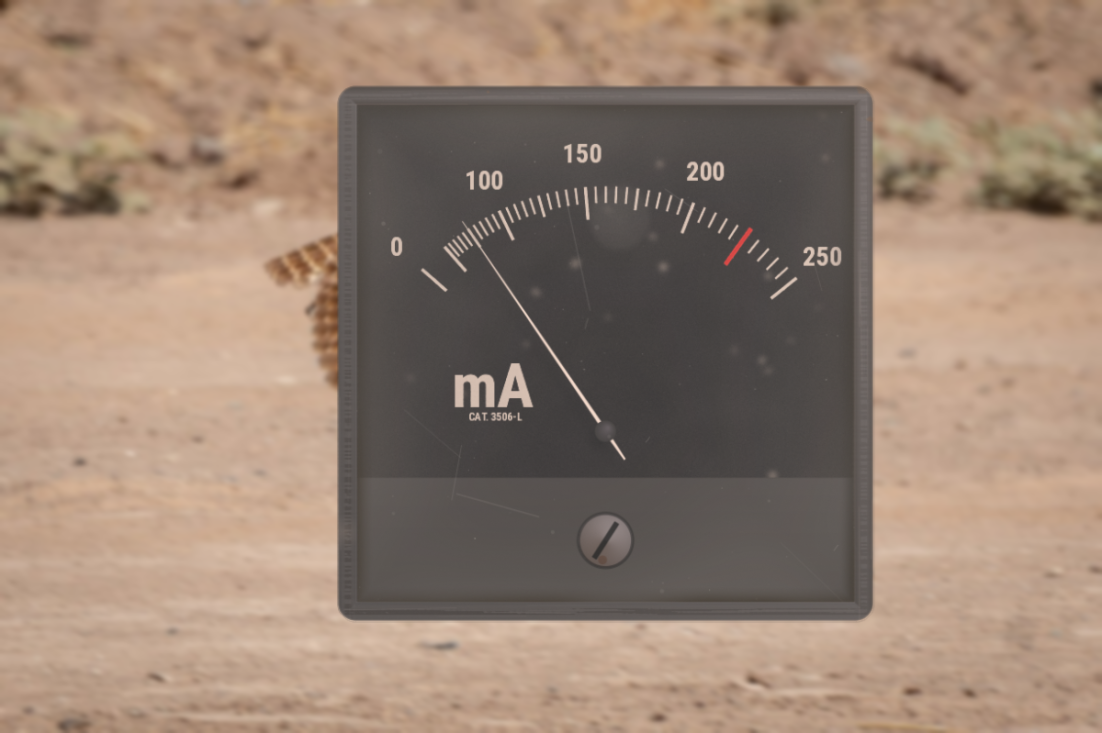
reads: {"value": 75, "unit": "mA"}
